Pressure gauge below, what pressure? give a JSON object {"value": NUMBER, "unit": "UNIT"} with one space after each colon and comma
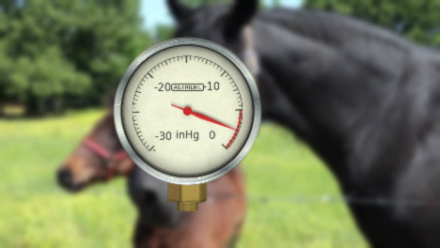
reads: {"value": -2.5, "unit": "inHg"}
